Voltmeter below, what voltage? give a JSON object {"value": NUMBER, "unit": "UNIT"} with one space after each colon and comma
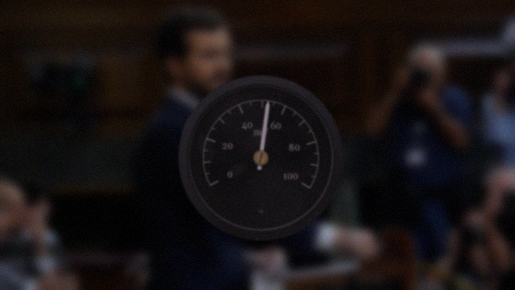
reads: {"value": 52.5, "unit": "mV"}
